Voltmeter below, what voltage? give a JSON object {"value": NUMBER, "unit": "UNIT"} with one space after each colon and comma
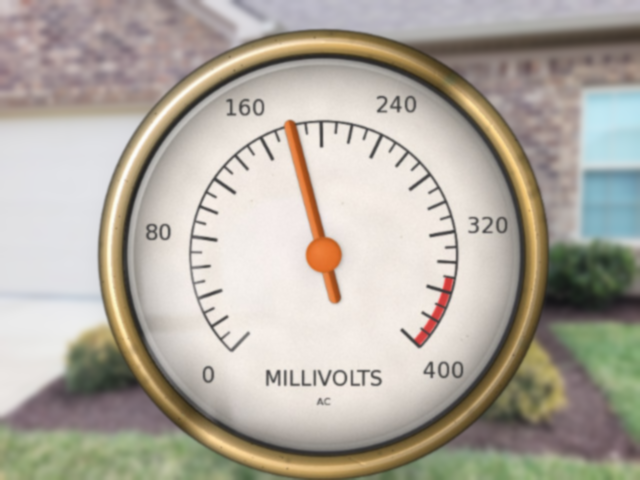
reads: {"value": 180, "unit": "mV"}
